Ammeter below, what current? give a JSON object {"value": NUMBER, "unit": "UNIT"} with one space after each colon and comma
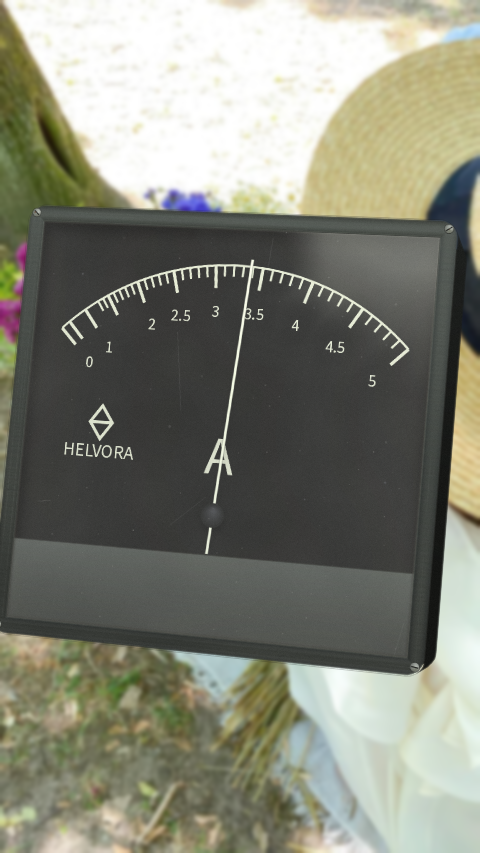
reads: {"value": 3.4, "unit": "A"}
